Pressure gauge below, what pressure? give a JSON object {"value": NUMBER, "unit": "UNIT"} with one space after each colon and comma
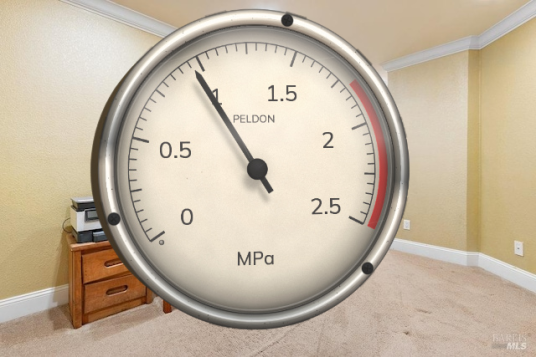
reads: {"value": 0.95, "unit": "MPa"}
